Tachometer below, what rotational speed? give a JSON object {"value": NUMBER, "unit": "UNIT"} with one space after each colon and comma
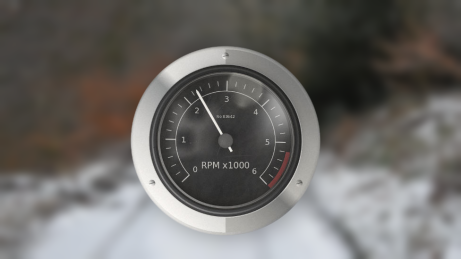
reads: {"value": 2300, "unit": "rpm"}
